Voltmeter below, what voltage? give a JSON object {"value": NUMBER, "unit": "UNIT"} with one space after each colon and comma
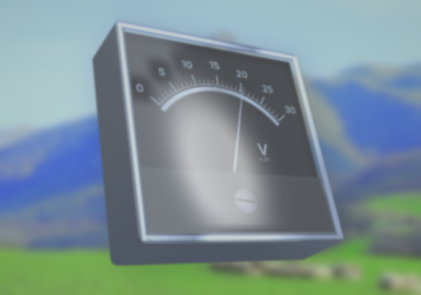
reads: {"value": 20, "unit": "V"}
